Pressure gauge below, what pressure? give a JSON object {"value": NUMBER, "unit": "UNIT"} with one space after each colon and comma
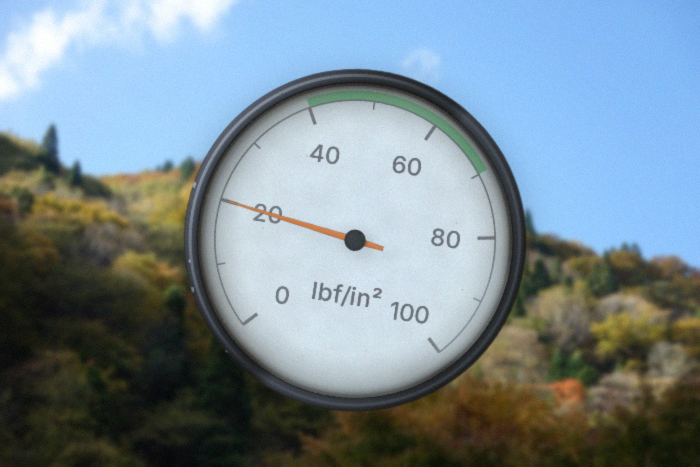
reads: {"value": 20, "unit": "psi"}
